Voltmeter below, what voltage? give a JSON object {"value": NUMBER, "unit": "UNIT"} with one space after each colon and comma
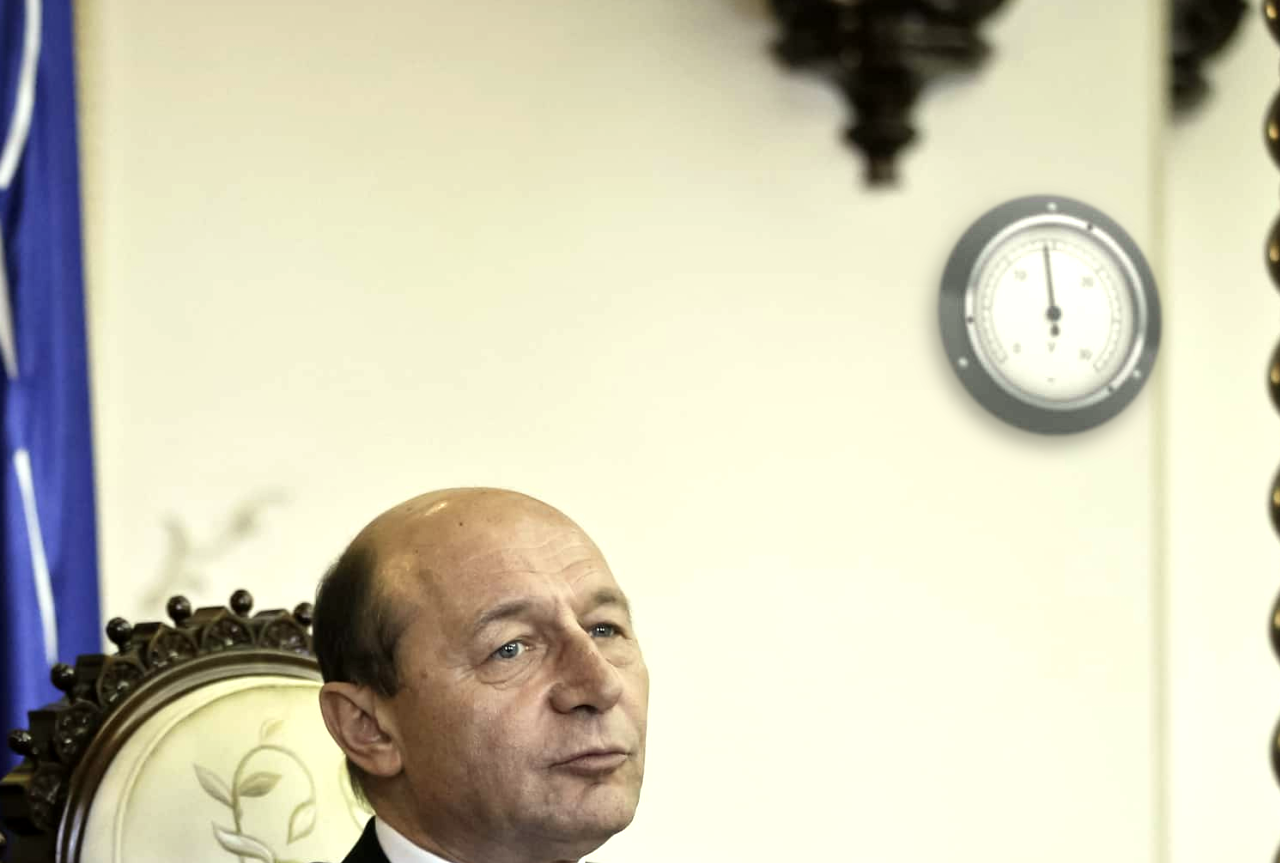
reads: {"value": 14, "unit": "V"}
